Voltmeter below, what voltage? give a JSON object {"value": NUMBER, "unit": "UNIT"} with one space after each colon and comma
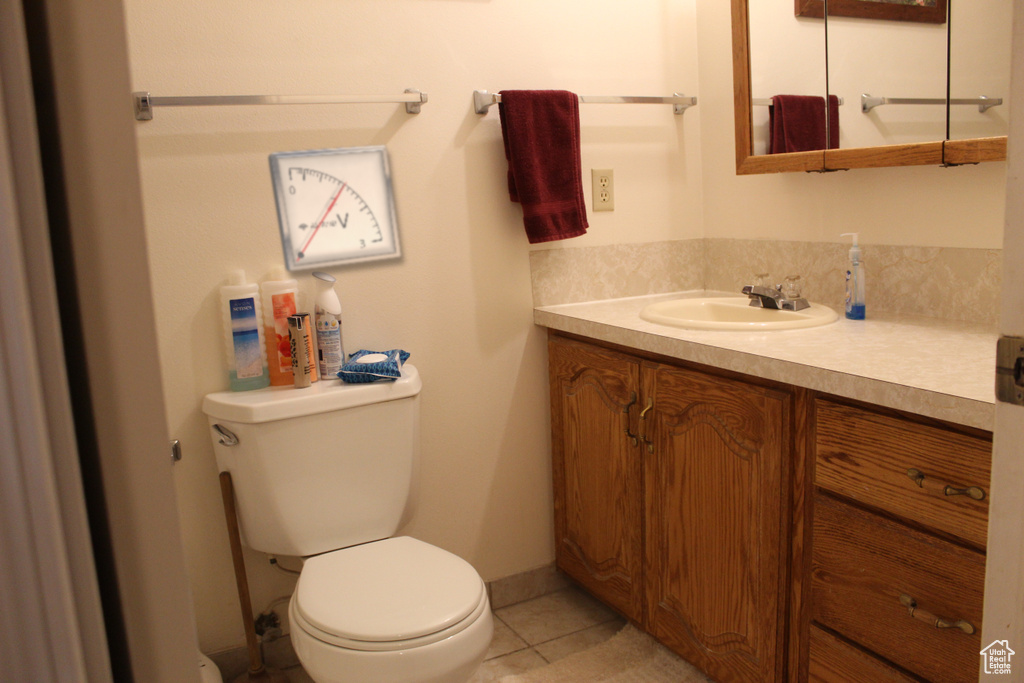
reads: {"value": 2, "unit": "V"}
